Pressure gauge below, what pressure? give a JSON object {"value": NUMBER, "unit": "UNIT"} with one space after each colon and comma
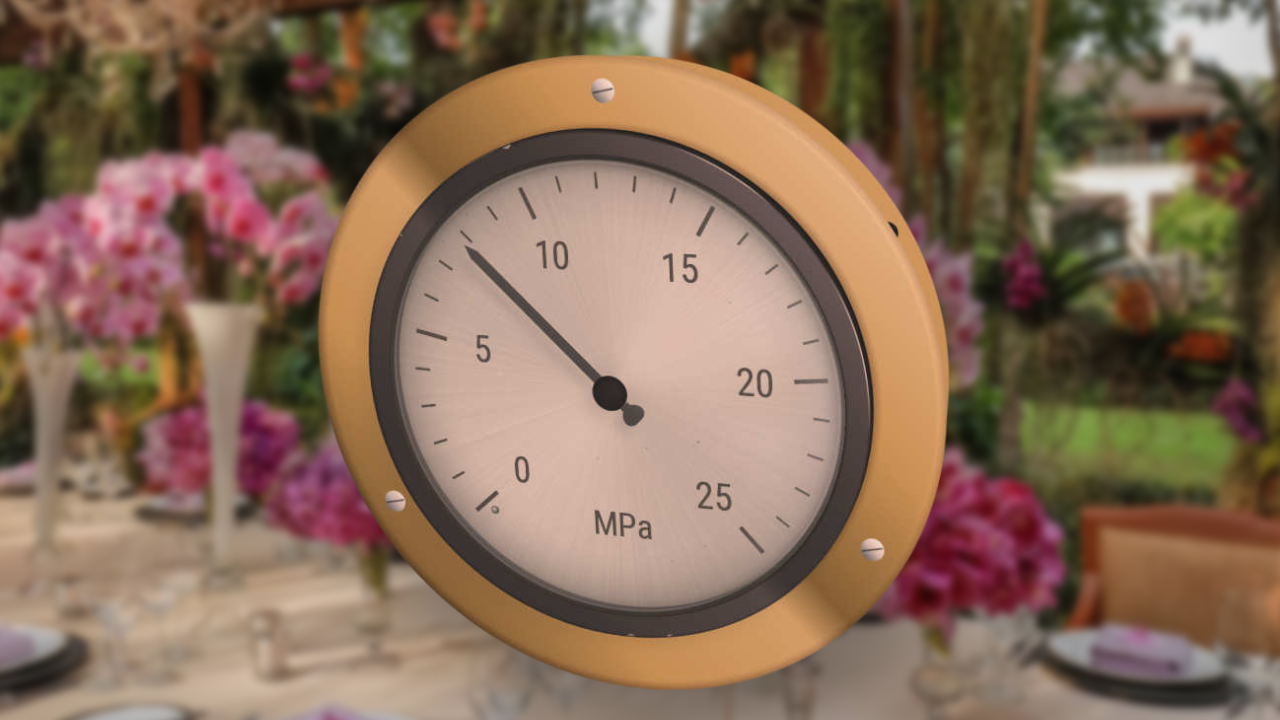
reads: {"value": 8, "unit": "MPa"}
